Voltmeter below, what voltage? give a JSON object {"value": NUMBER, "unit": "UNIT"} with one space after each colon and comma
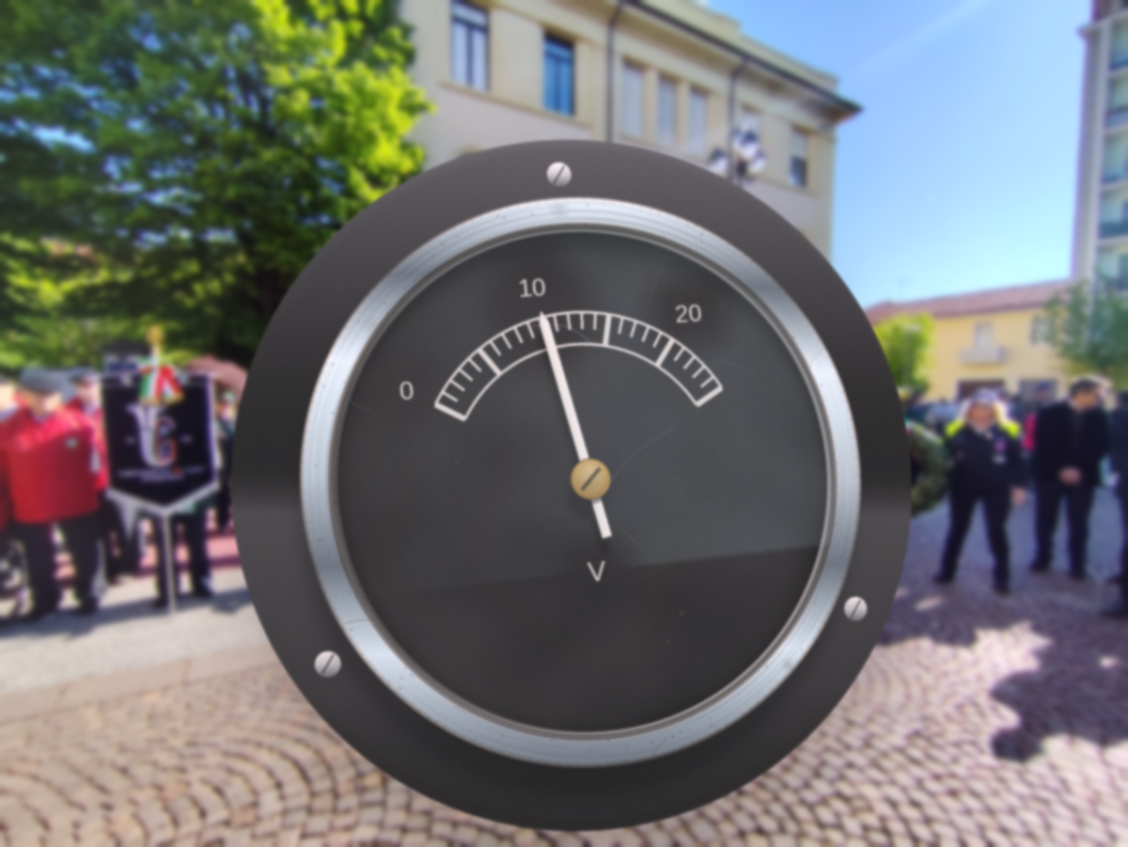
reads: {"value": 10, "unit": "V"}
